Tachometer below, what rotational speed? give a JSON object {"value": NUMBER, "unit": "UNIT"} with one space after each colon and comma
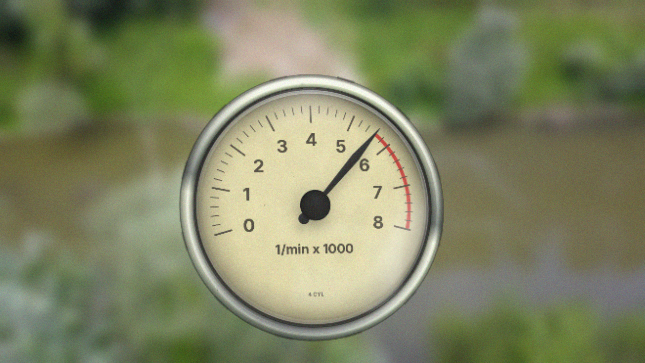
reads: {"value": 5600, "unit": "rpm"}
